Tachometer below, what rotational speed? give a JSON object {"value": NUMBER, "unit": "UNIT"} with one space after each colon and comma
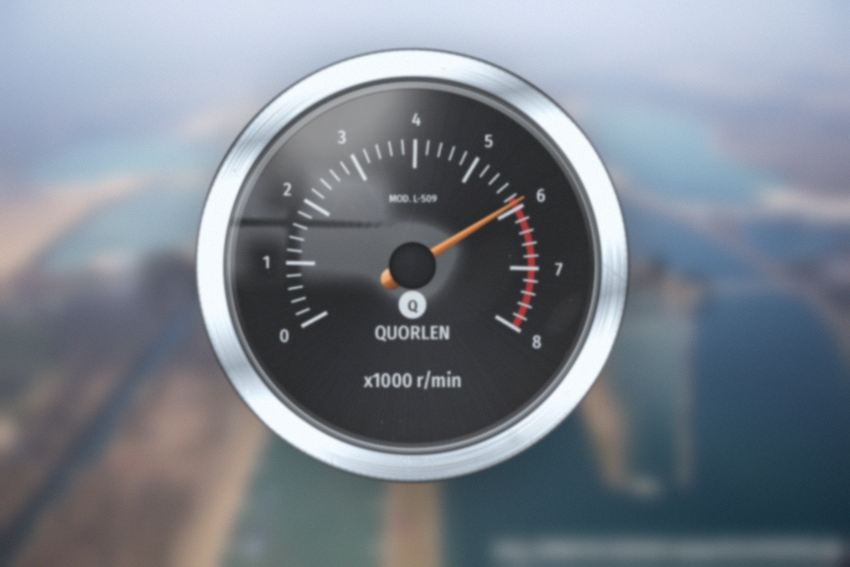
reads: {"value": 5900, "unit": "rpm"}
